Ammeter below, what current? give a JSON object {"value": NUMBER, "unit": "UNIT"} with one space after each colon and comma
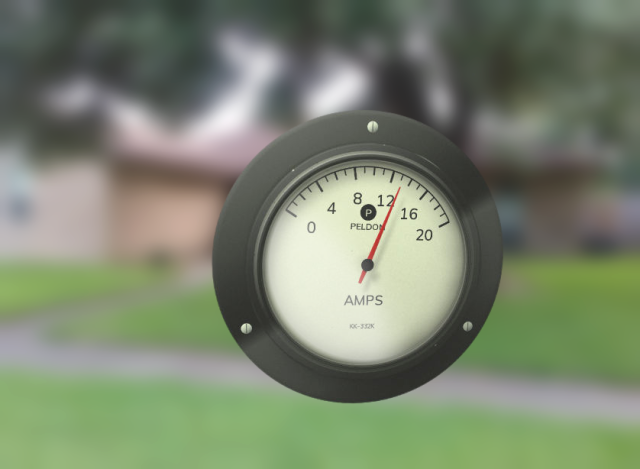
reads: {"value": 13, "unit": "A"}
